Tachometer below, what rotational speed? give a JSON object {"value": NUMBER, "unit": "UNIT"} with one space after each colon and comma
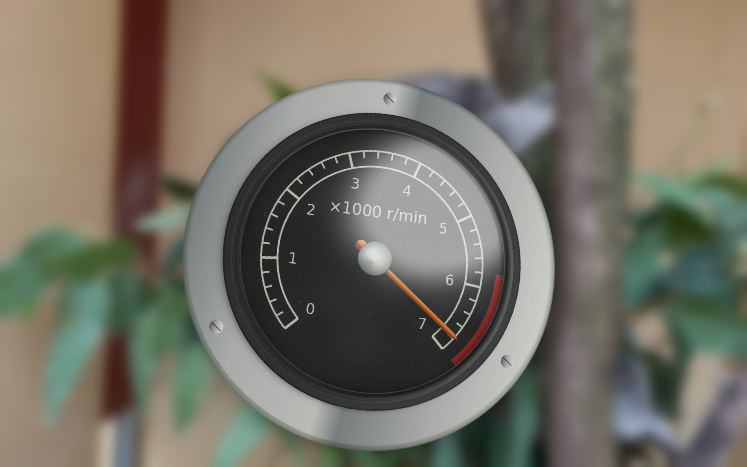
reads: {"value": 6800, "unit": "rpm"}
